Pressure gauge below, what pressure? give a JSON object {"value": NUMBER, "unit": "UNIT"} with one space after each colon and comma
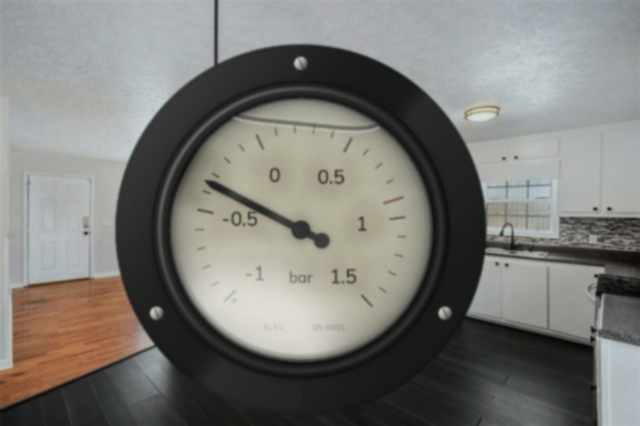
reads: {"value": -0.35, "unit": "bar"}
